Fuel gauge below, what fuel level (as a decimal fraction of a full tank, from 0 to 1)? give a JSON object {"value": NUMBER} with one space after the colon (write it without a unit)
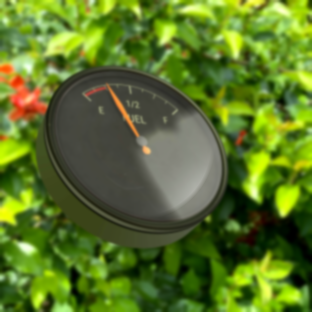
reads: {"value": 0.25}
